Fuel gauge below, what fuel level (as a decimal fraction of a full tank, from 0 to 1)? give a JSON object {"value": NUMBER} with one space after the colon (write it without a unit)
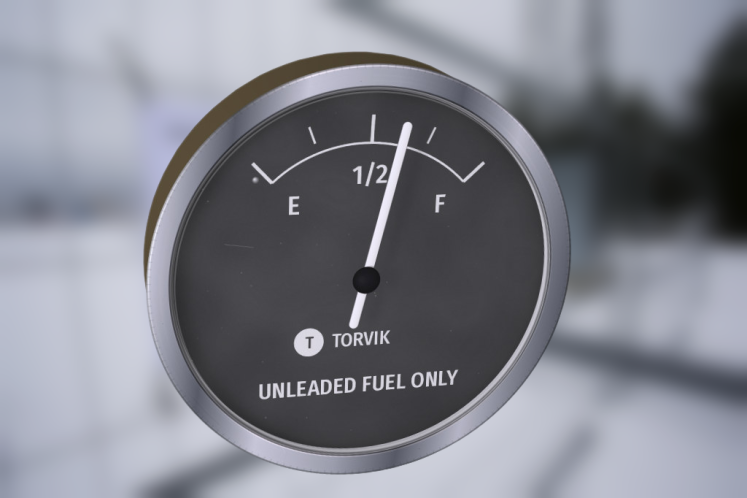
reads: {"value": 0.625}
